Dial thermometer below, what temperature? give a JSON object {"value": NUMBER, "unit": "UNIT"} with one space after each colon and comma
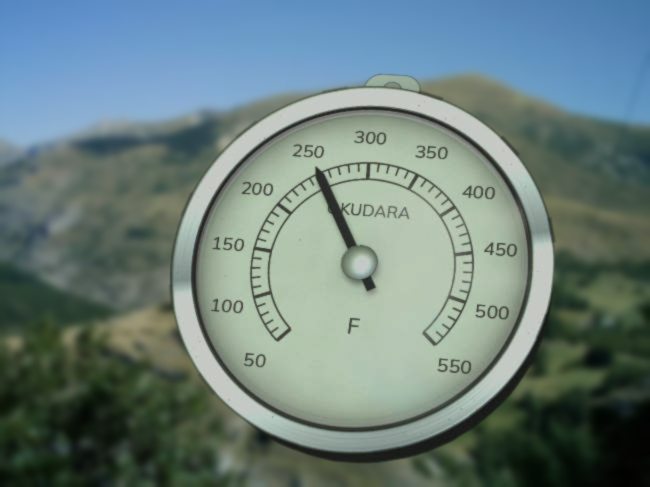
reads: {"value": 250, "unit": "°F"}
